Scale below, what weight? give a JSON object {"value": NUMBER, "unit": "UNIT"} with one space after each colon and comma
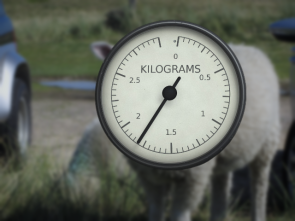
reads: {"value": 1.8, "unit": "kg"}
